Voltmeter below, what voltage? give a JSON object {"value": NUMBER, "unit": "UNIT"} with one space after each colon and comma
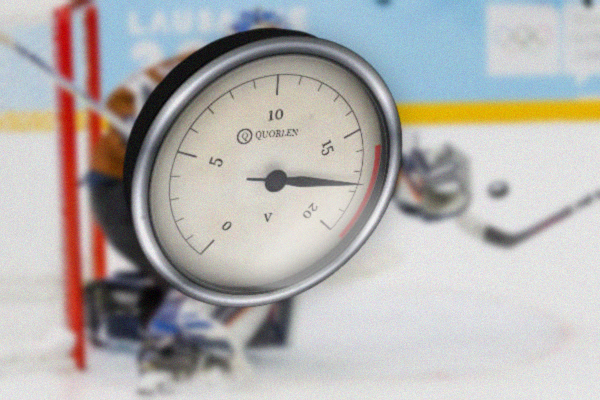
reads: {"value": 17.5, "unit": "V"}
